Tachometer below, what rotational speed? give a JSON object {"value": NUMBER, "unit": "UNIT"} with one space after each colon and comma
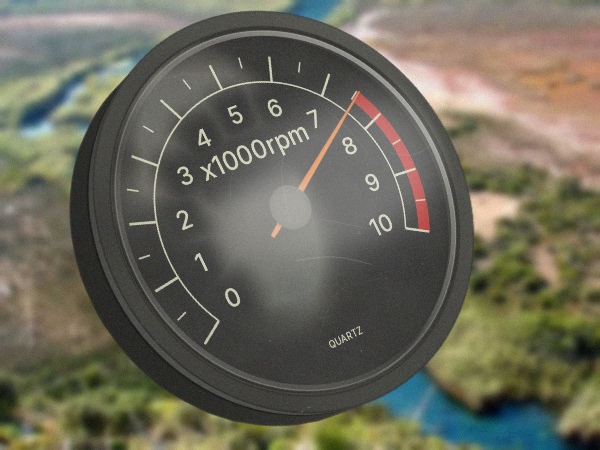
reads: {"value": 7500, "unit": "rpm"}
